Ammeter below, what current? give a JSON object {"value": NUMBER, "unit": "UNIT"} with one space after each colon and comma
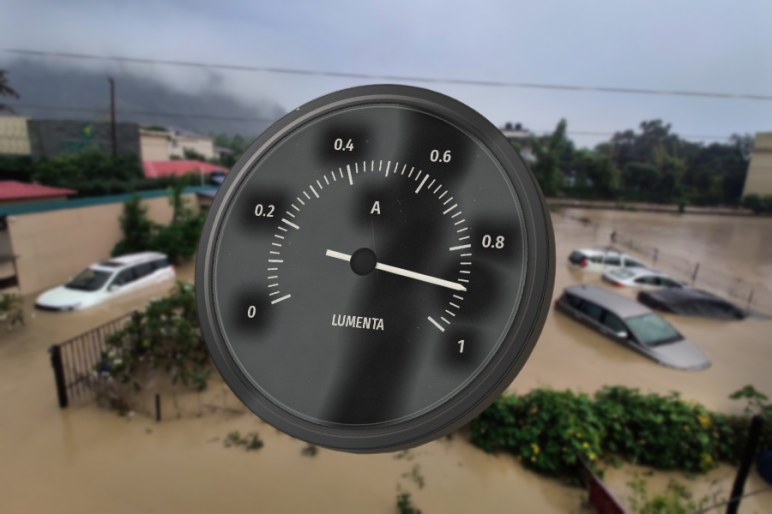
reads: {"value": 0.9, "unit": "A"}
